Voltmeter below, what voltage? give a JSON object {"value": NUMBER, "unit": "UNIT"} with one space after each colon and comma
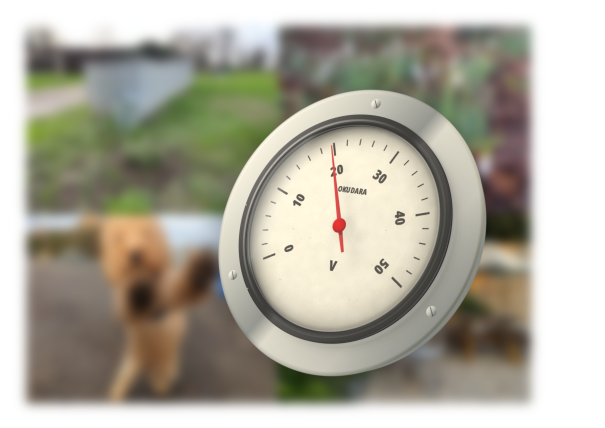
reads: {"value": 20, "unit": "V"}
